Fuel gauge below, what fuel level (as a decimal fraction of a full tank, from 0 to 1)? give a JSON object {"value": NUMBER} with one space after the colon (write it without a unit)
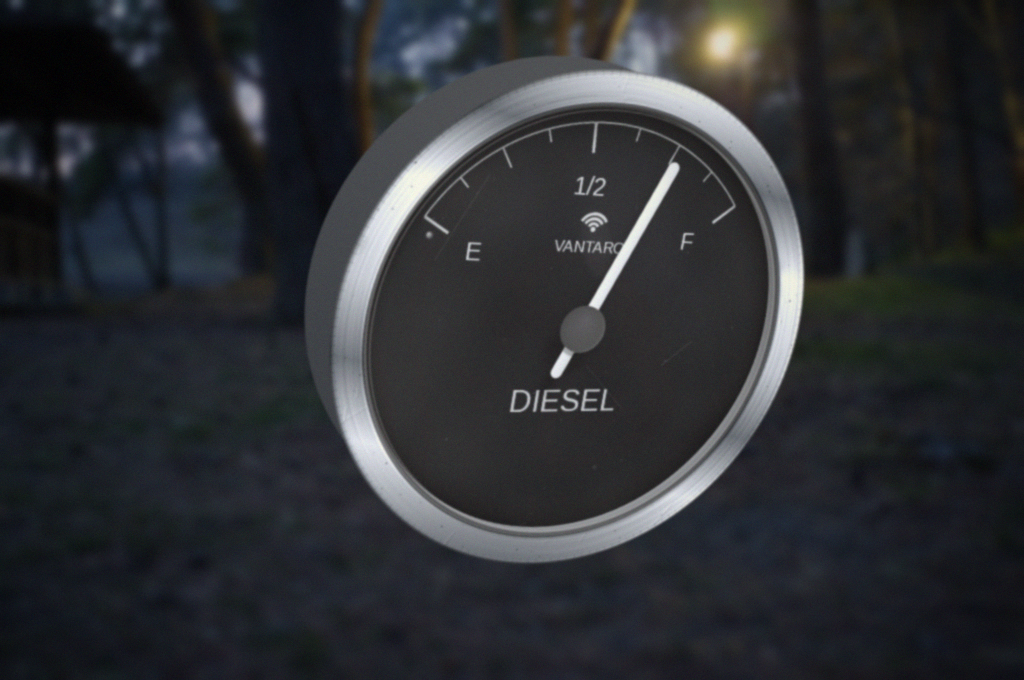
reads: {"value": 0.75}
